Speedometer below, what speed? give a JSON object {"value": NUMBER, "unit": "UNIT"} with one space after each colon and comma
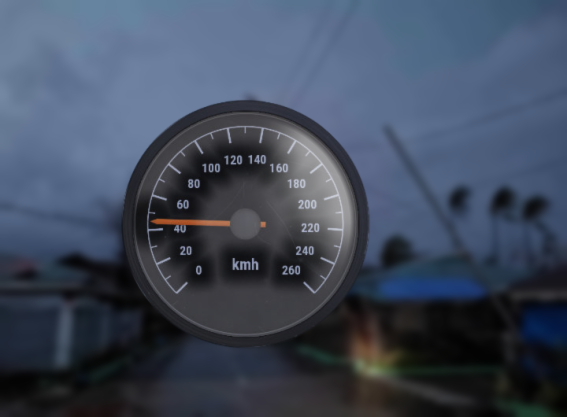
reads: {"value": 45, "unit": "km/h"}
